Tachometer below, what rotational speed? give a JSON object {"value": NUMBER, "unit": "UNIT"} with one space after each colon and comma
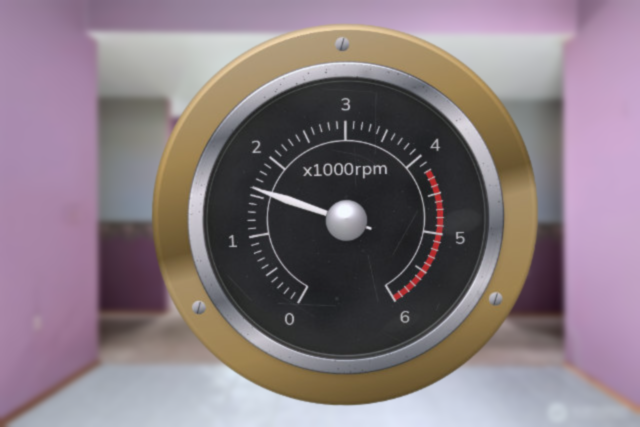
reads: {"value": 1600, "unit": "rpm"}
